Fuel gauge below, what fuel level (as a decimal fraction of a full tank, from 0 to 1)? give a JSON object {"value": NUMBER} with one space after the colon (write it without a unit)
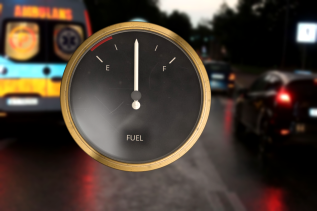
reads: {"value": 0.5}
